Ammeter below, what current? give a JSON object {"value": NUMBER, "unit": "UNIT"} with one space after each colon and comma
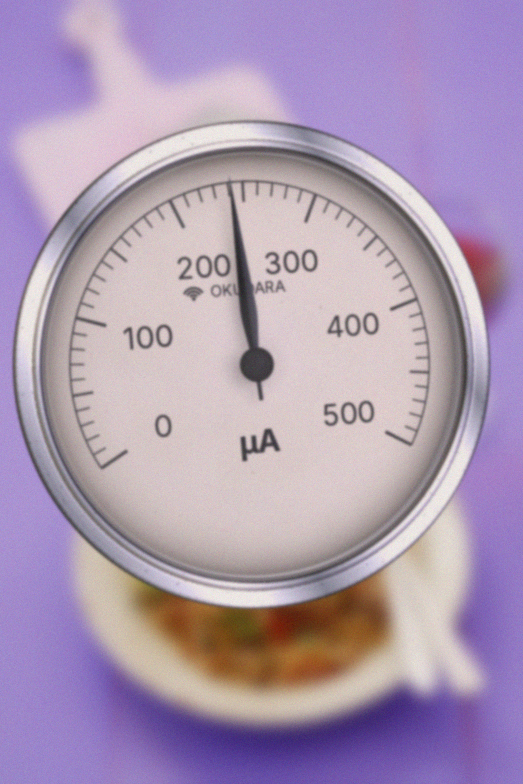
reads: {"value": 240, "unit": "µA"}
